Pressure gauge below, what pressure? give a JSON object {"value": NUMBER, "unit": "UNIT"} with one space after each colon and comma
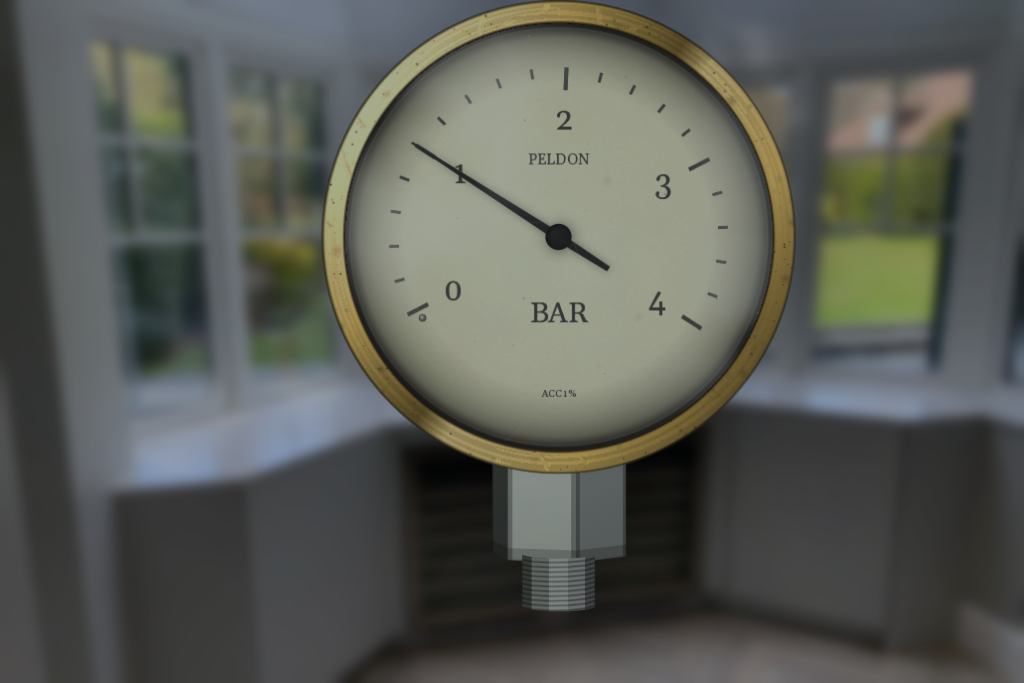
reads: {"value": 1, "unit": "bar"}
